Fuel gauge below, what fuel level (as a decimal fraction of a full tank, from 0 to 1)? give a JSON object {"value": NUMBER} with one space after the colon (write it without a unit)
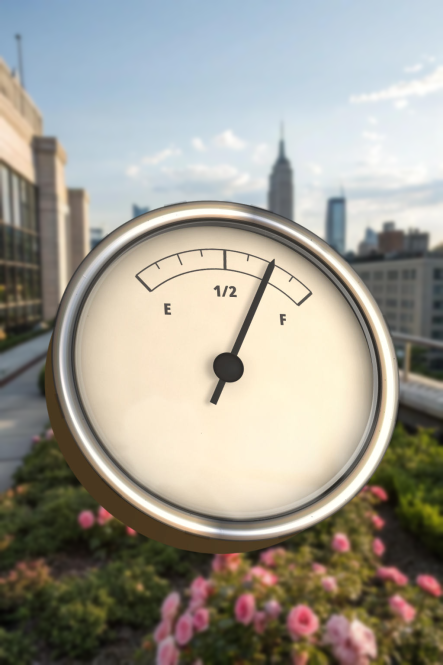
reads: {"value": 0.75}
